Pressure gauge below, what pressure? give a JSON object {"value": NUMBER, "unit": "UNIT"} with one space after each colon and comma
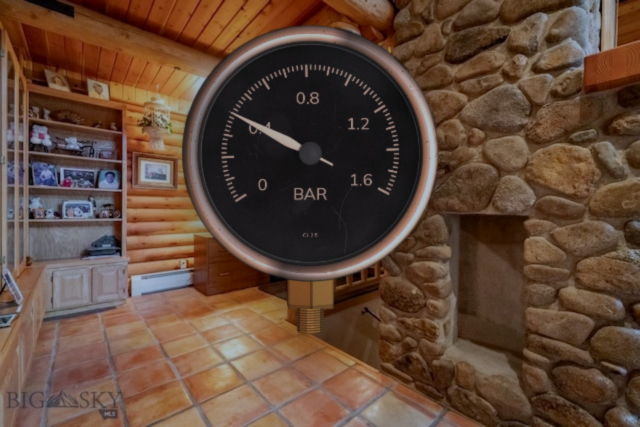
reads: {"value": 0.4, "unit": "bar"}
